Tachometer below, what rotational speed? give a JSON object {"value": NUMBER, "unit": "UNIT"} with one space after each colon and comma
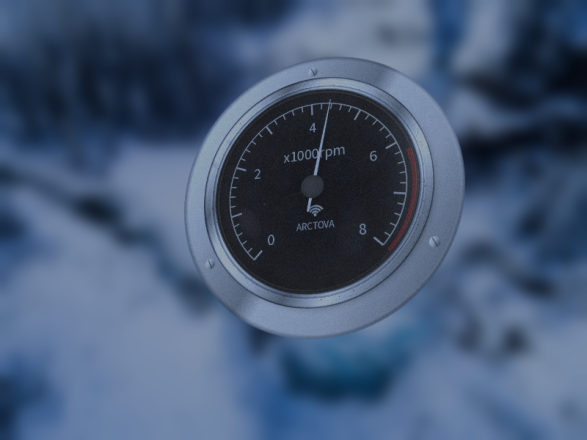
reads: {"value": 4400, "unit": "rpm"}
